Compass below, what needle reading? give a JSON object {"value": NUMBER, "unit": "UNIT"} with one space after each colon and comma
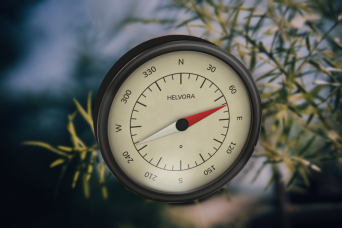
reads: {"value": 70, "unit": "°"}
